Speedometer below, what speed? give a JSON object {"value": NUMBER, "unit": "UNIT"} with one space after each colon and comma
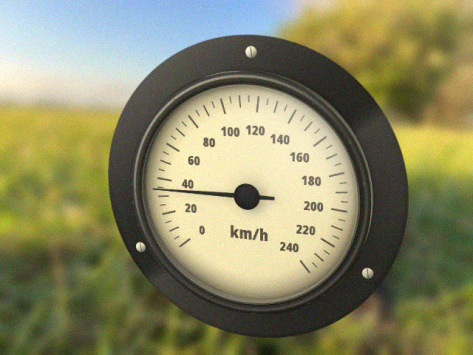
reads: {"value": 35, "unit": "km/h"}
